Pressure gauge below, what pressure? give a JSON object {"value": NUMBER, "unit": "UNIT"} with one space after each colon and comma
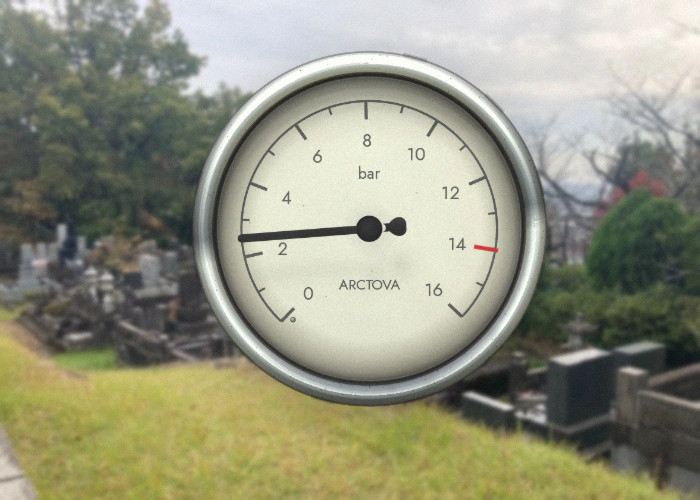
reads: {"value": 2.5, "unit": "bar"}
